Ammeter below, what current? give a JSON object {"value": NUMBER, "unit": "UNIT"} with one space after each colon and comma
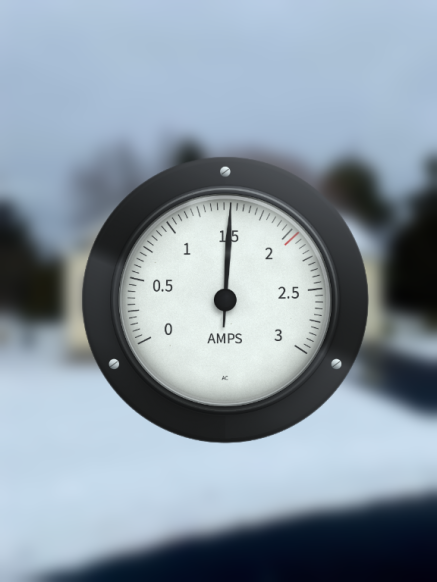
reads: {"value": 1.5, "unit": "A"}
